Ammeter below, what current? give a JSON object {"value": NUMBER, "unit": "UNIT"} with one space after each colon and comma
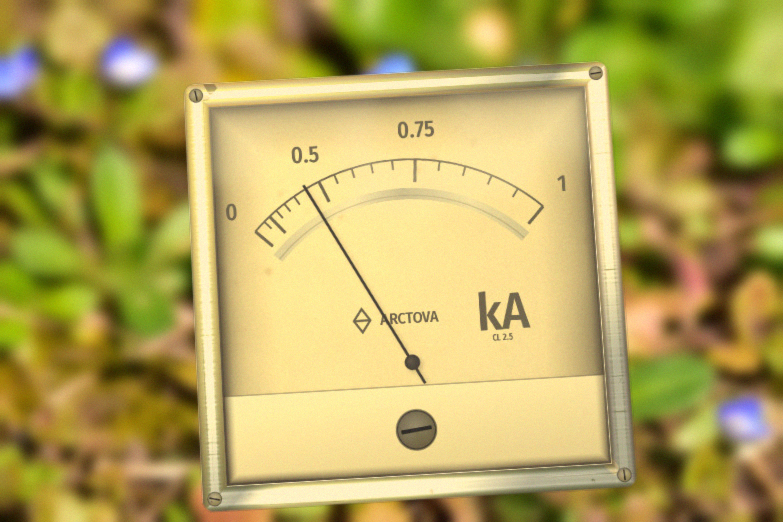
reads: {"value": 0.45, "unit": "kA"}
